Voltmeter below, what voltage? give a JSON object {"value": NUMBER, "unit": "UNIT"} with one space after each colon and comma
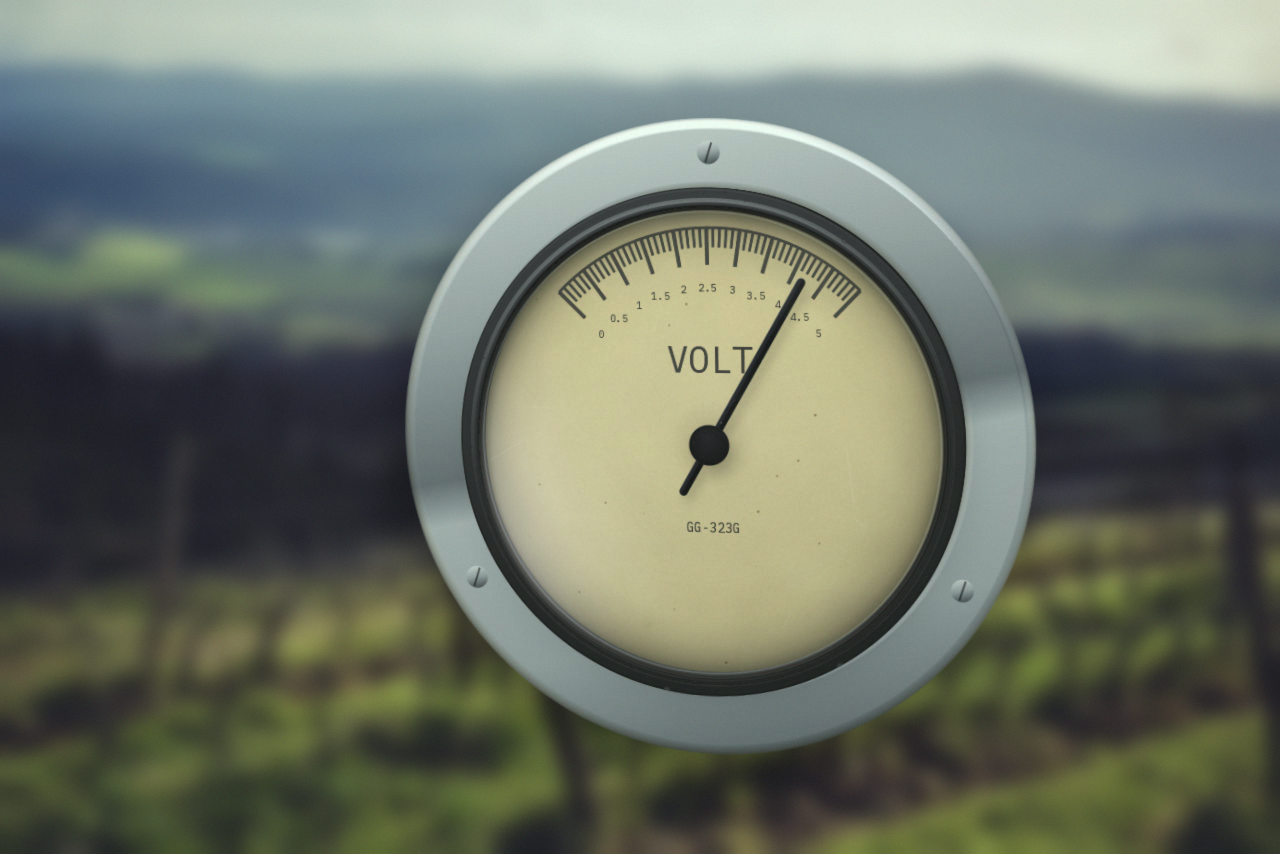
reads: {"value": 4.2, "unit": "V"}
